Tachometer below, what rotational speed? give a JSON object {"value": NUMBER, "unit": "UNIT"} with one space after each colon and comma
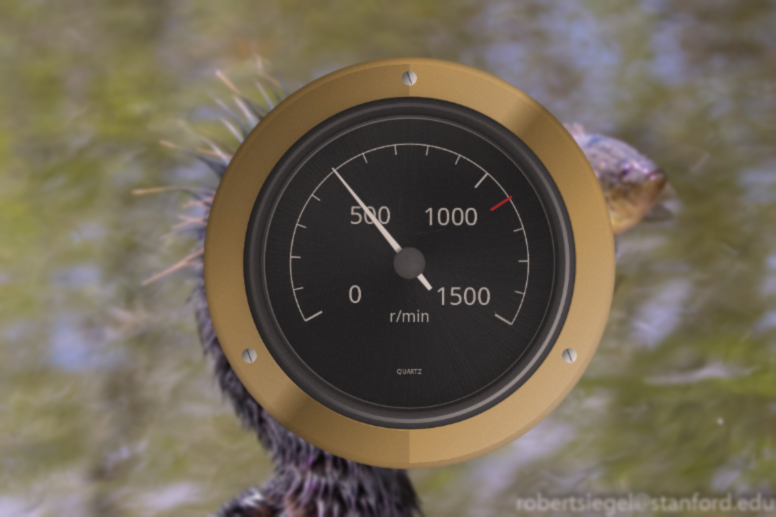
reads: {"value": 500, "unit": "rpm"}
